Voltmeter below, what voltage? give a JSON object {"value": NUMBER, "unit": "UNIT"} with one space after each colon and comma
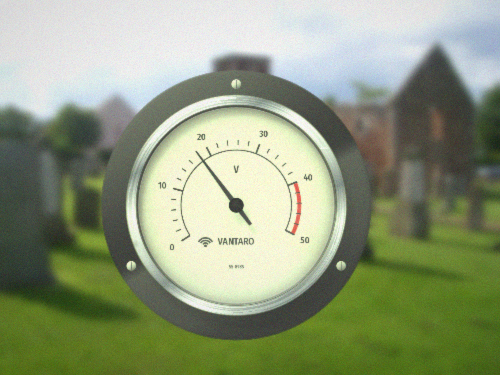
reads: {"value": 18, "unit": "V"}
